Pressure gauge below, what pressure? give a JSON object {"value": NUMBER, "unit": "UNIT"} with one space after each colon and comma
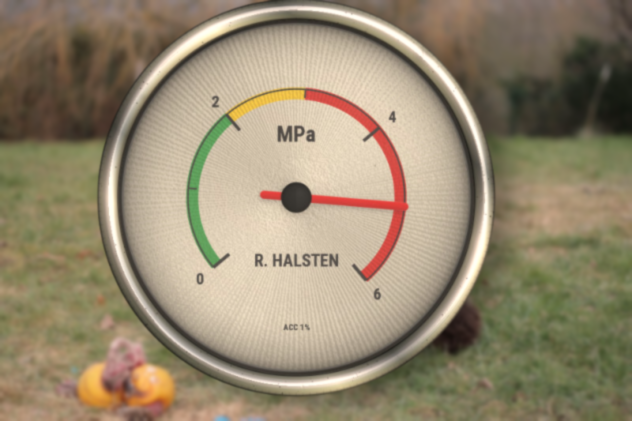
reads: {"value": 5, "unit": "MPa"}
